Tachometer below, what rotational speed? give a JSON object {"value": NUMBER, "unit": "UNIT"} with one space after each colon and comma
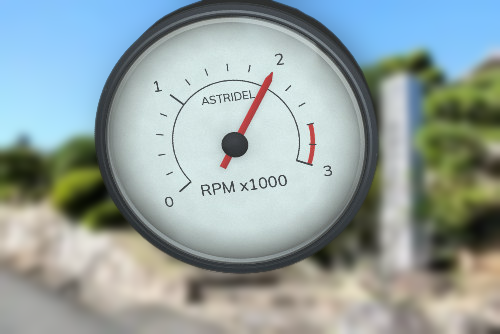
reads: {"value": 2000, "unit": "rpm"}
